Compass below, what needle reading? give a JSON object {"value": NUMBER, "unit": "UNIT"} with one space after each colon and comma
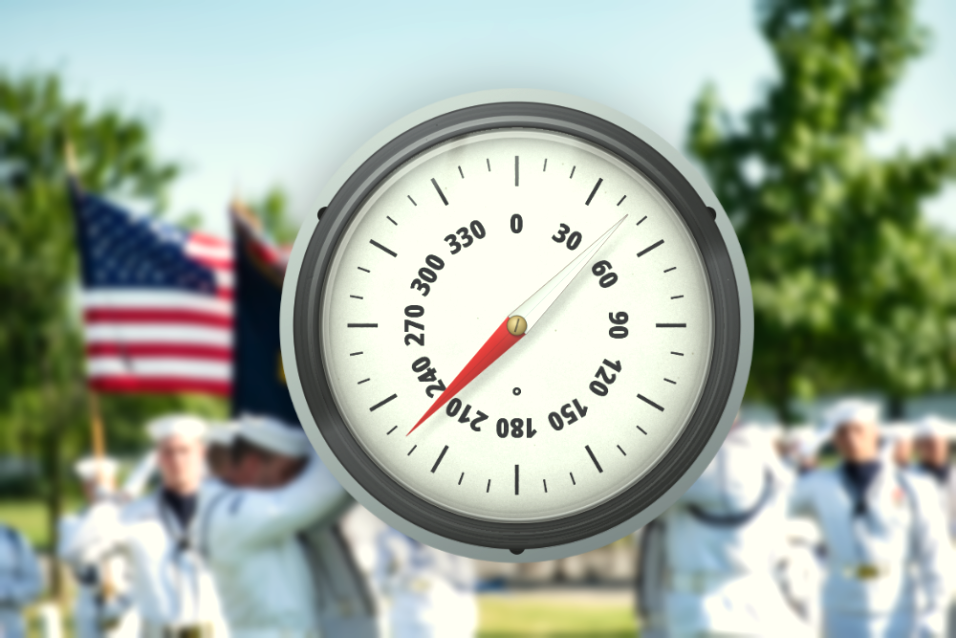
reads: {"value": 225, "unit": "°"}
